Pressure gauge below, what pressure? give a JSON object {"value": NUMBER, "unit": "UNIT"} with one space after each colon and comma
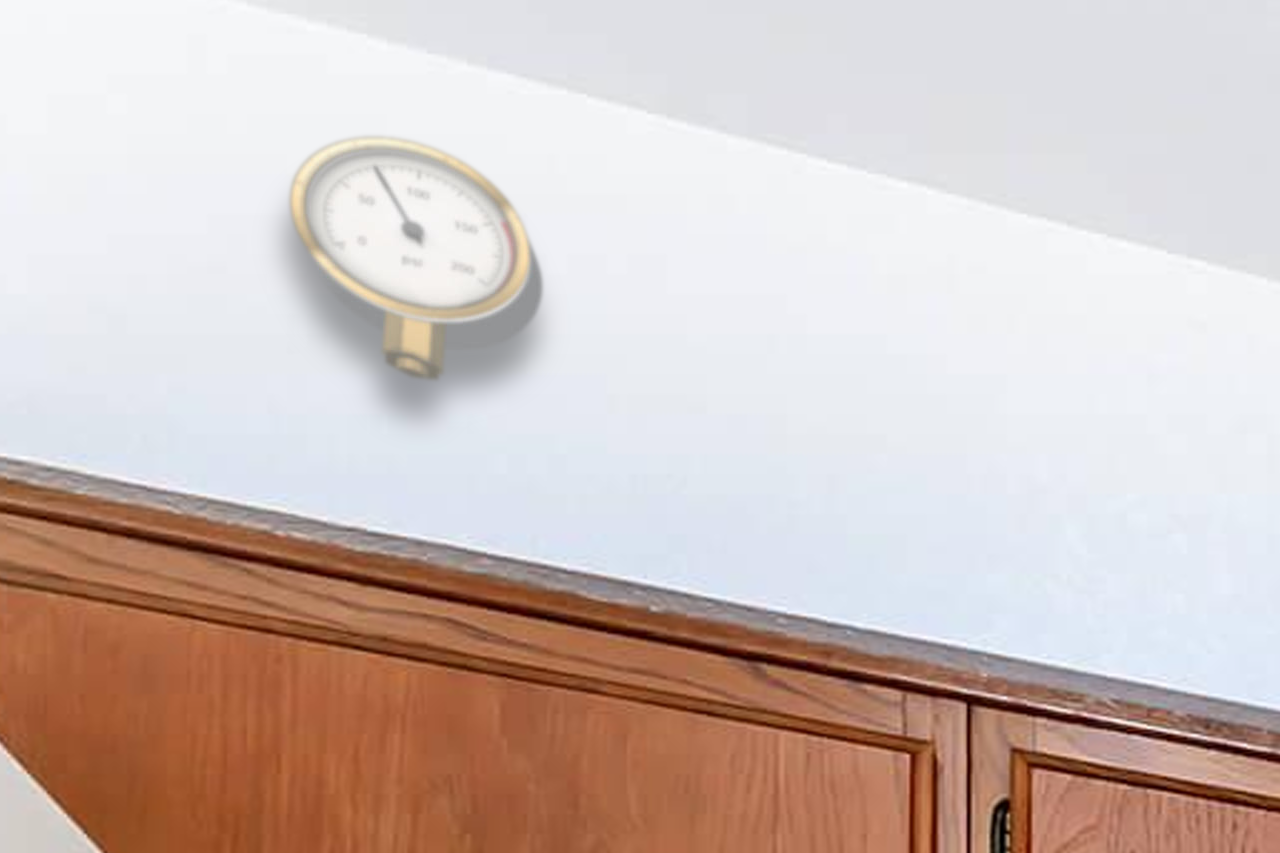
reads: {"value": 75, "unit": "psi"}
